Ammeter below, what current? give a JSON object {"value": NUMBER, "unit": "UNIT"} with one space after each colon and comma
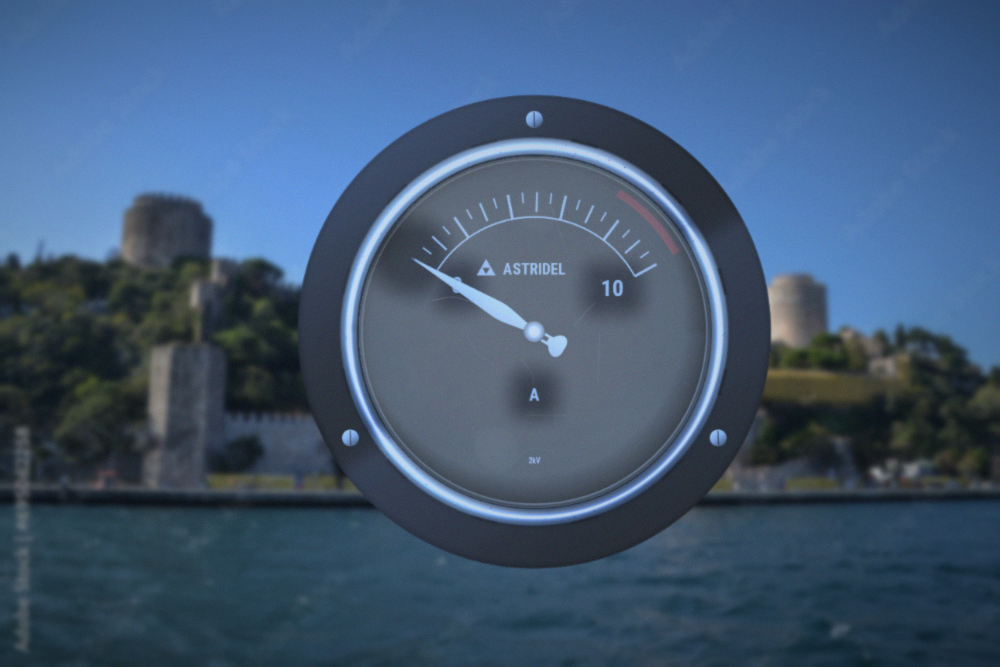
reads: {"value": 0, "unit": "A"}
